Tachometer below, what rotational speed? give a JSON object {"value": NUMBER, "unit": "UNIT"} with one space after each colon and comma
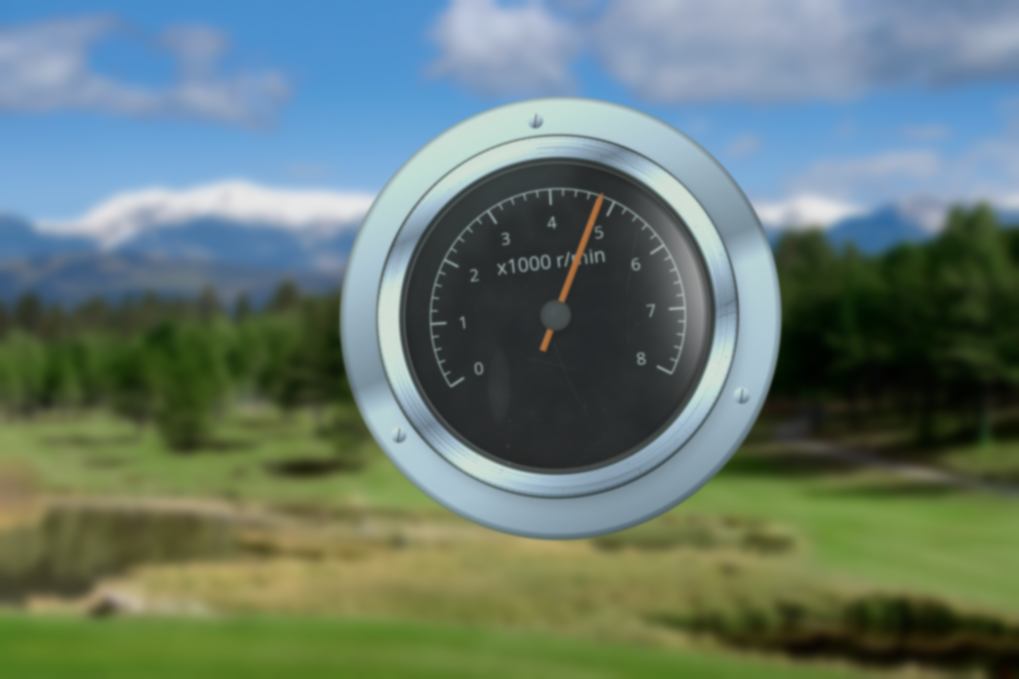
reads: {"value": 4800, "unit": "rpm"}
